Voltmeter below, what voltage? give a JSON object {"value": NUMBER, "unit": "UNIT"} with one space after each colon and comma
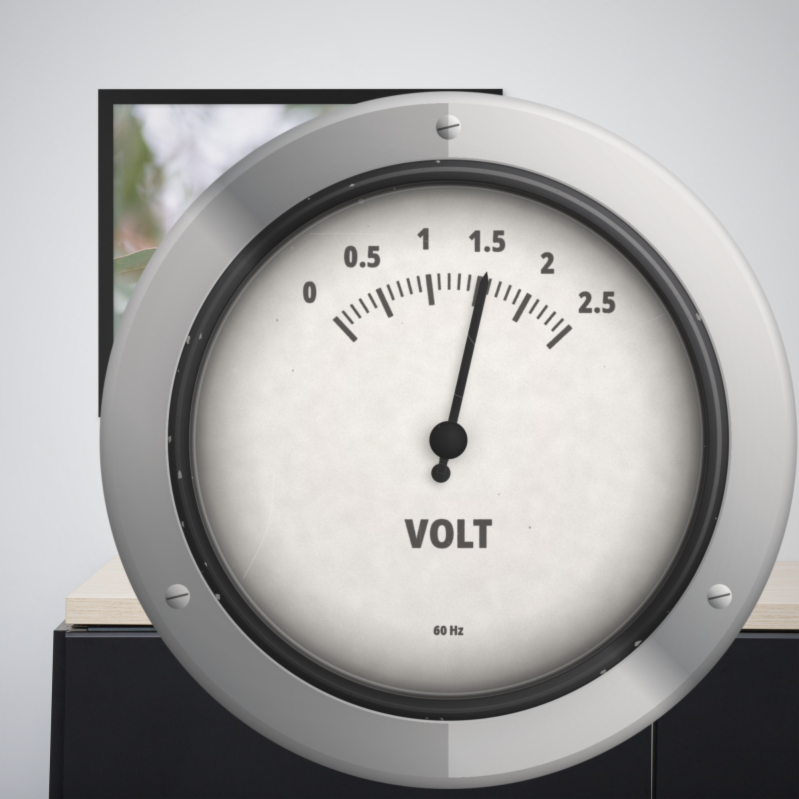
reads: {"value": 1.55, "unit": "V"}
